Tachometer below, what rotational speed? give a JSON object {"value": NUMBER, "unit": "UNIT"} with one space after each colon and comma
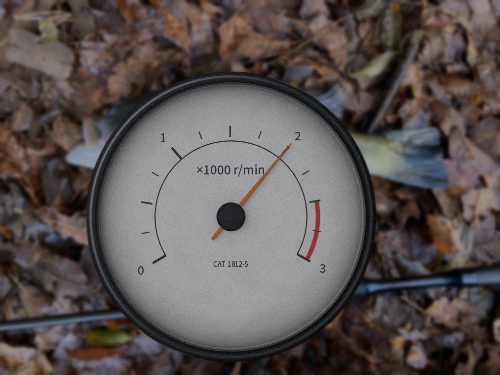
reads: {"value": 2000, "unit": "rpm"}
